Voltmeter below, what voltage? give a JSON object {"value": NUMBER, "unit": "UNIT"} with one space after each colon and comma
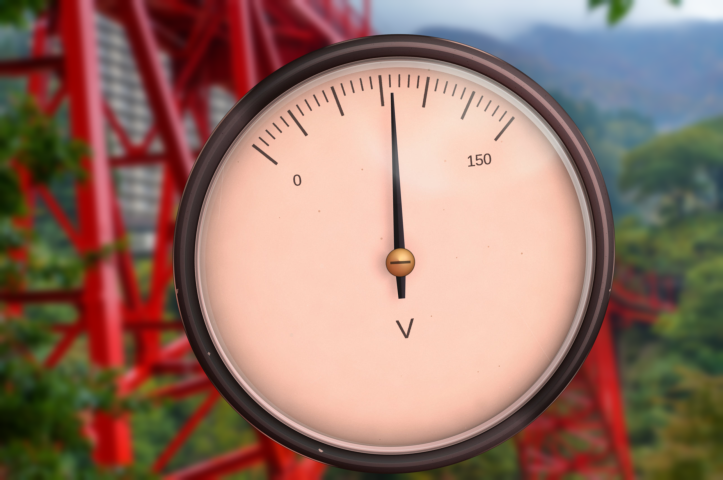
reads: {"value": 80, "unit": "V"}
